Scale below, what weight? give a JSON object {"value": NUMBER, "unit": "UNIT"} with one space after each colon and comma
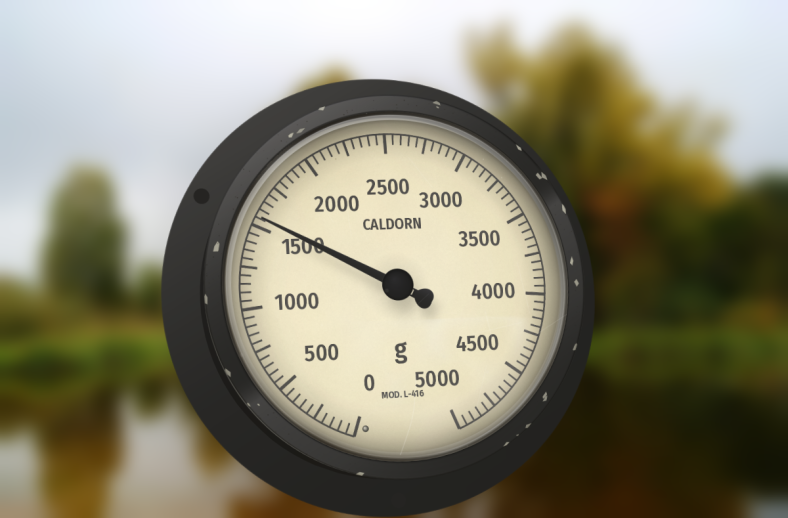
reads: {"value": 1550, "unit": "g"}
